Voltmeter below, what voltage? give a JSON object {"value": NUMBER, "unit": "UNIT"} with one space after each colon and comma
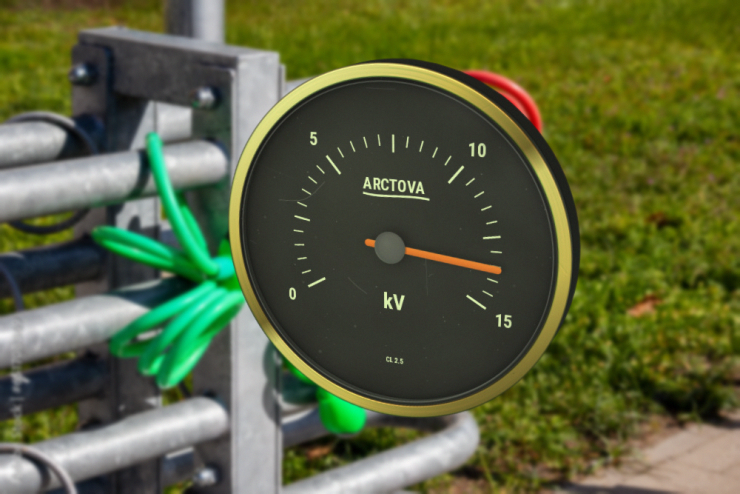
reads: {"value": 13.5, "unit": "kV"}
